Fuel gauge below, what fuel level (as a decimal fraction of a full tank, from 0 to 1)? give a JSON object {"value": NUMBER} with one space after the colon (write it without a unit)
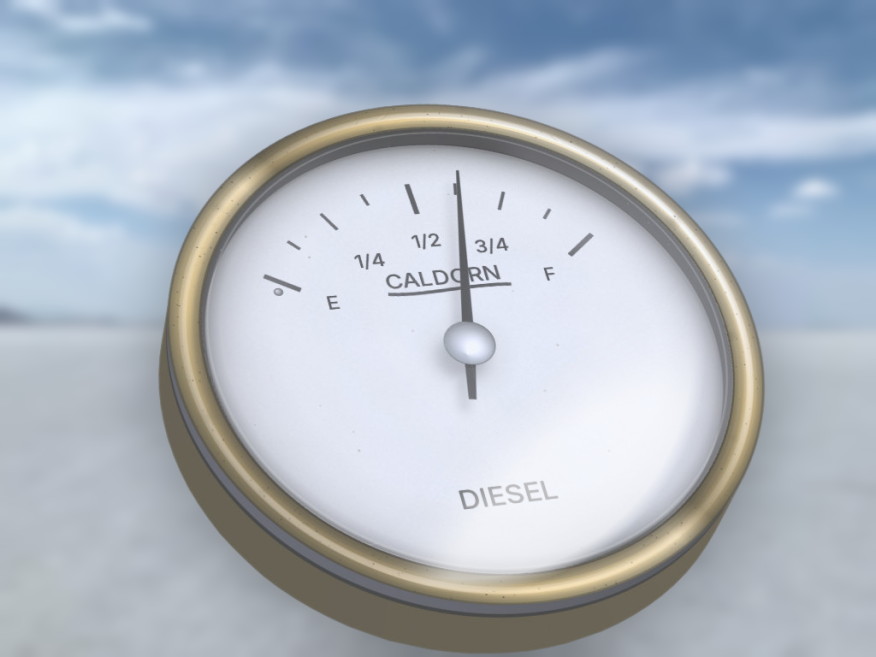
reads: {"value": 0.625}
